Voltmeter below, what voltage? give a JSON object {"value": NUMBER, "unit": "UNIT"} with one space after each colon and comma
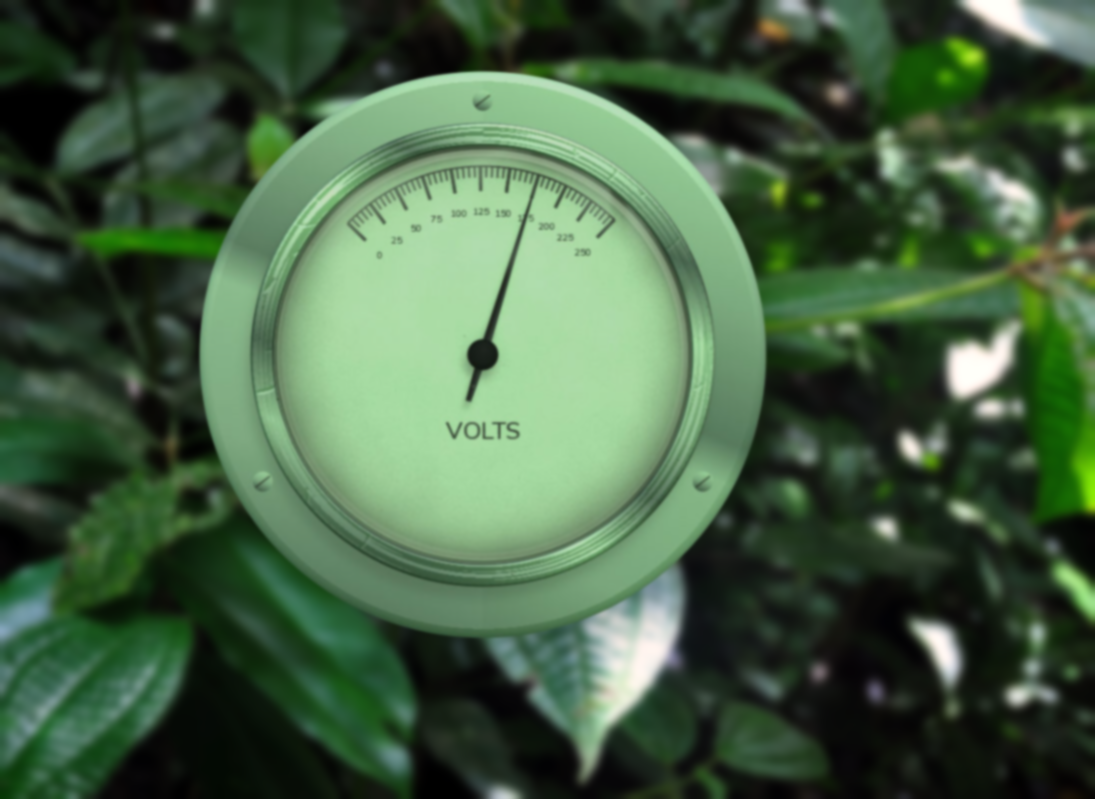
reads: {"value": 175, "unit": "V"}
